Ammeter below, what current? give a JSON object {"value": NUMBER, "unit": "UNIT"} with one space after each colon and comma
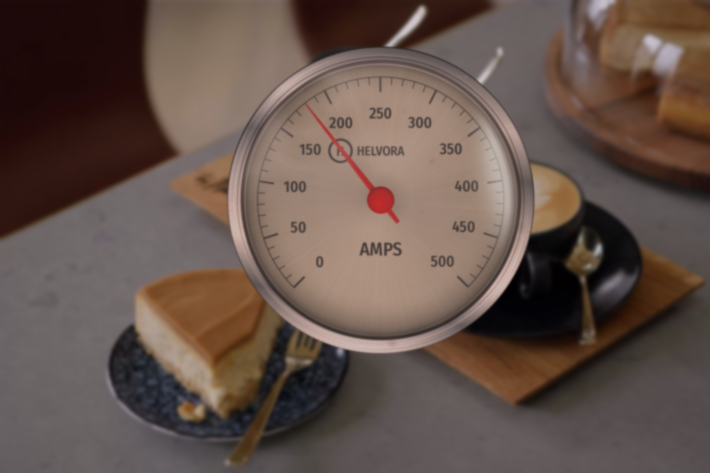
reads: {"value": 180, "unit": "A"}
